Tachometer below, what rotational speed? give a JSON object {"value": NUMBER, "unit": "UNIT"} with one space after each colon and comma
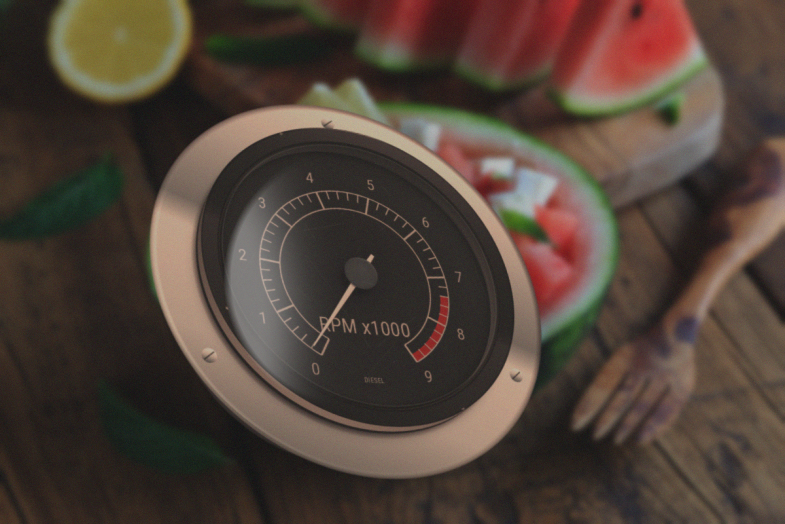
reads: {"value": 200, "unit": "rpm"}
